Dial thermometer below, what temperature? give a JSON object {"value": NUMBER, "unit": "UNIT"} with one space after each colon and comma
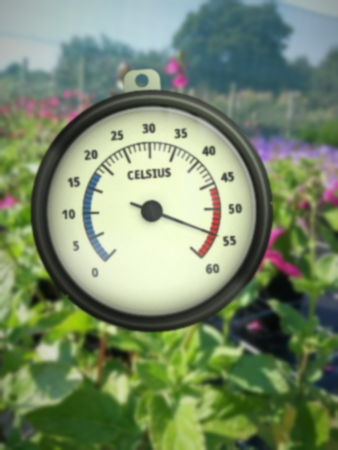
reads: {"value": 55, "unit": "°C"}
